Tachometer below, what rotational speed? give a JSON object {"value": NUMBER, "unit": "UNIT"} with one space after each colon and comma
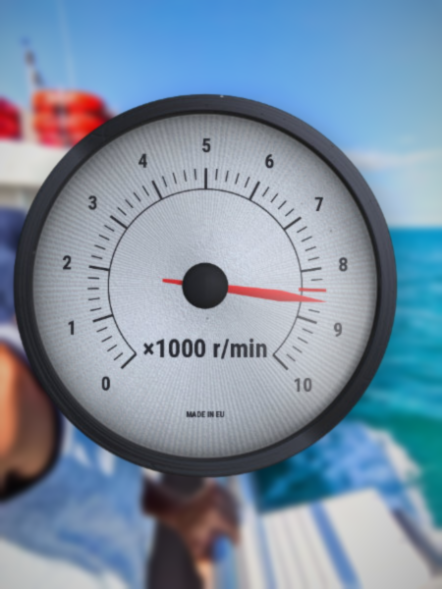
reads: {"value": 8600, "unit": "rpm"}
